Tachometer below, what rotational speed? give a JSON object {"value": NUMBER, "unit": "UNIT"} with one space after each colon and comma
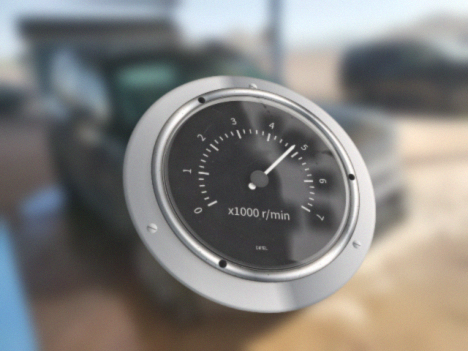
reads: {"value": 4800, "unit": "rpm"}
